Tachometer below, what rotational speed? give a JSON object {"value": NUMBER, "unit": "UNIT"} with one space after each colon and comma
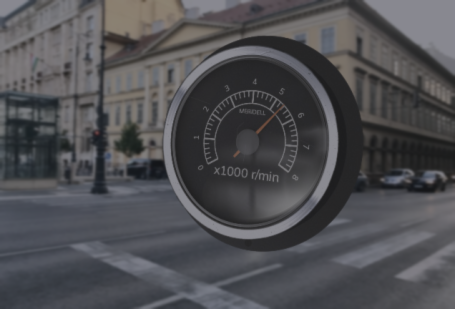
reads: {"value": 5400, "unit": "rpm"}
